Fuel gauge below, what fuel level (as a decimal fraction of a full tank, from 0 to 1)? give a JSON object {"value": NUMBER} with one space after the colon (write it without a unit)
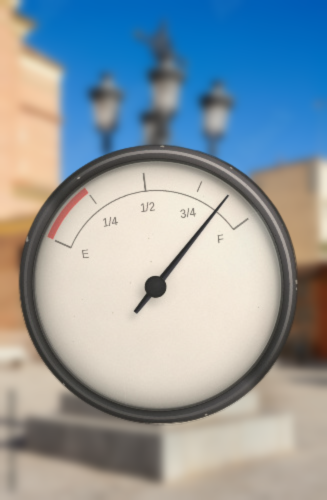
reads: {"value": 0.875}
